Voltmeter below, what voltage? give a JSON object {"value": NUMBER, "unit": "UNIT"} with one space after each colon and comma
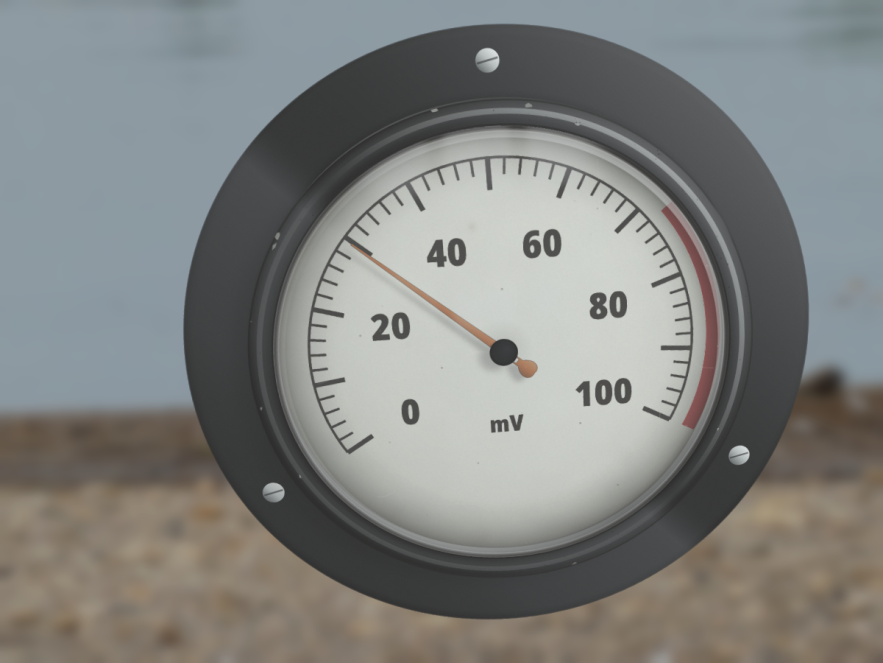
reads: {"value": 30, "unit": "mV"}
